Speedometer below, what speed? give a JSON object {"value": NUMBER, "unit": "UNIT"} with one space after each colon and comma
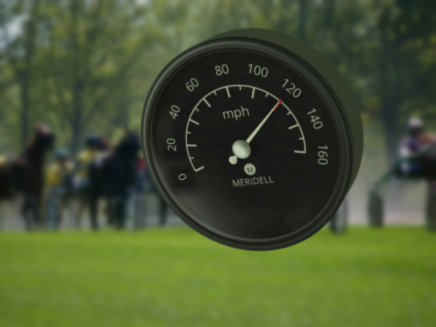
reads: {"value": 120, "unit": "mph"}
